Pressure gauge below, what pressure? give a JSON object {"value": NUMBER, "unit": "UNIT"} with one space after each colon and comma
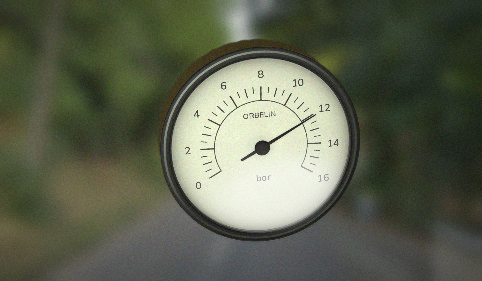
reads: {"value": 12, "unit": "bar"}
